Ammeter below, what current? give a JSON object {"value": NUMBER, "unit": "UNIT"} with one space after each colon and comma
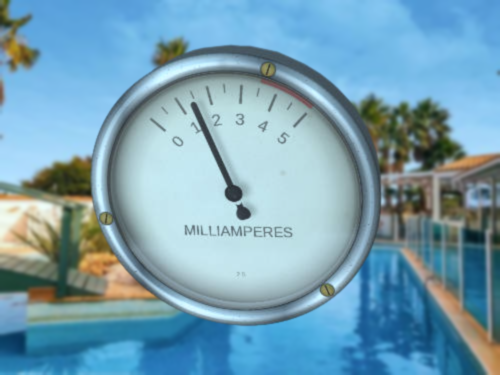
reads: {"value": 1.5, "unit": "mA"}
